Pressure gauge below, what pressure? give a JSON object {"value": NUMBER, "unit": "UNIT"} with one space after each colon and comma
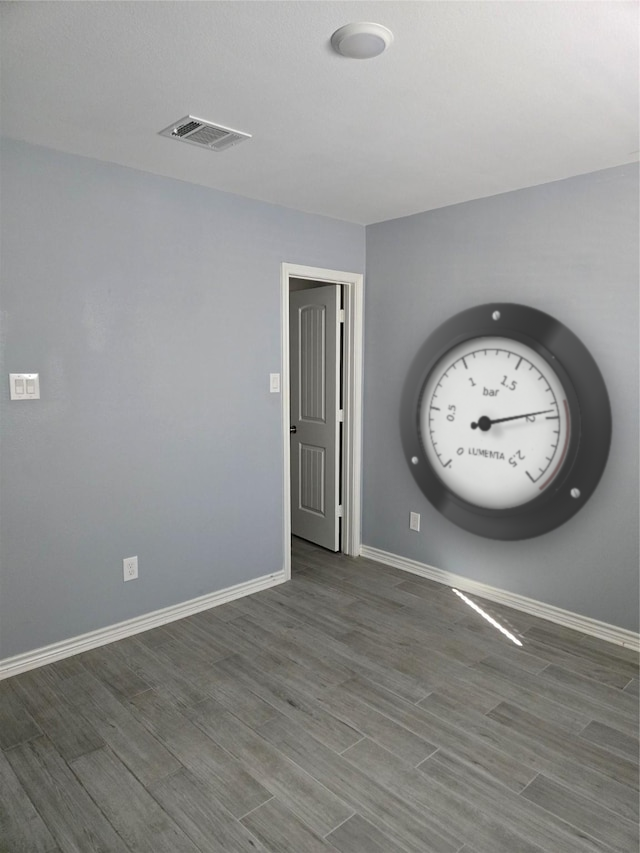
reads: {"value": 1.95, "unit": "bar"}
